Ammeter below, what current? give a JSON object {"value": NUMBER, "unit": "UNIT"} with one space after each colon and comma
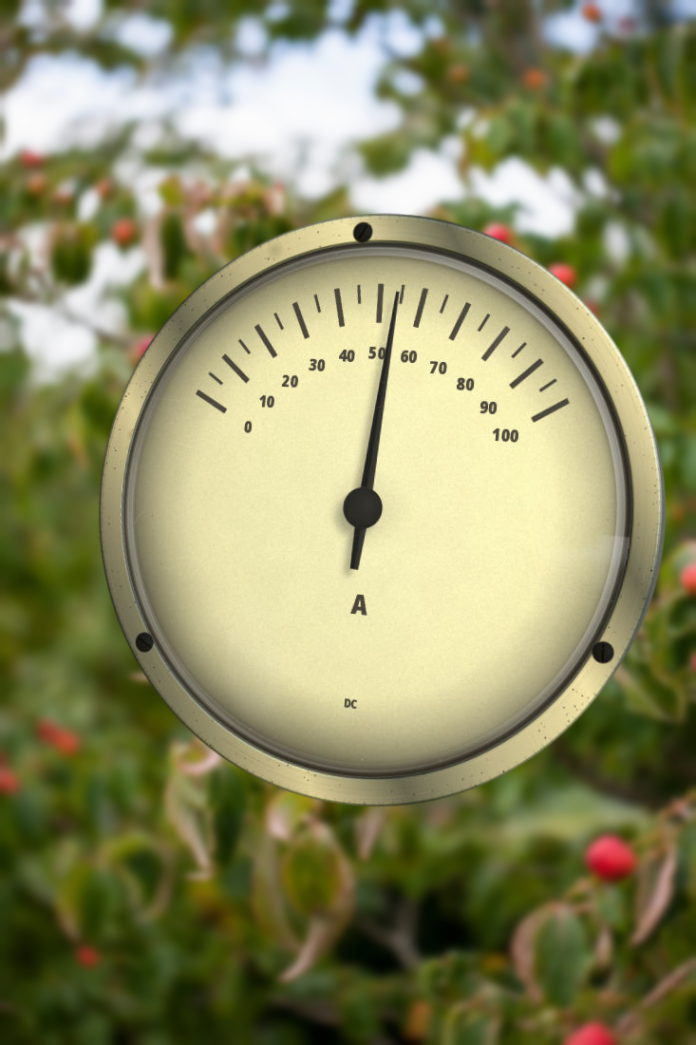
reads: {"value": 55, "unit": "A"}
